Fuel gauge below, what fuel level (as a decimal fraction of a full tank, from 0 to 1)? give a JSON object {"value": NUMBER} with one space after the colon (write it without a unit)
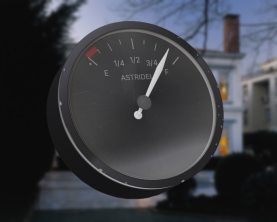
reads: {"value": 0.875}
